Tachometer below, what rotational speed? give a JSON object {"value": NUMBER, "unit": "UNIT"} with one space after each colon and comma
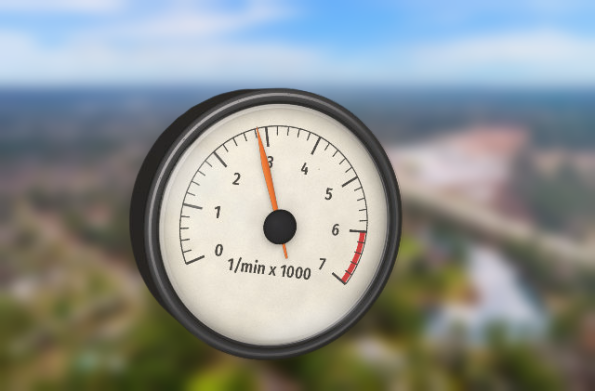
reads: {"value": 2800, "unit": "rpm"}
